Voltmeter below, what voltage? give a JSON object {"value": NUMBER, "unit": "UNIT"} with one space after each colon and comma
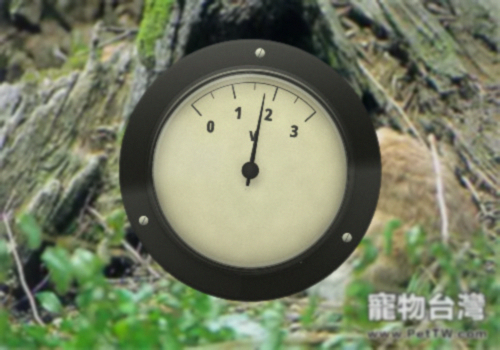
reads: {"value": 1.75, "unit": "V"}
